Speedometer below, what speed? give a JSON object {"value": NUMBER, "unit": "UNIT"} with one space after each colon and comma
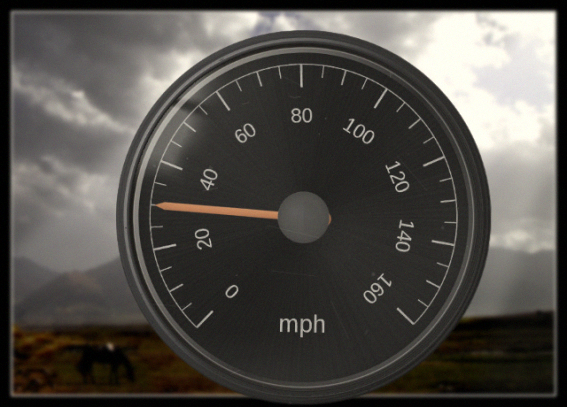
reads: {"value": 30, "unit": "mph"}
